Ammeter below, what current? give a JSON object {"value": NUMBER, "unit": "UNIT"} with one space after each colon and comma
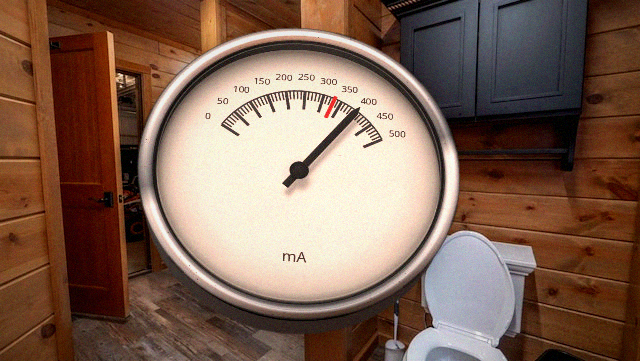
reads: {"value": 400, "unit": "mA"}
